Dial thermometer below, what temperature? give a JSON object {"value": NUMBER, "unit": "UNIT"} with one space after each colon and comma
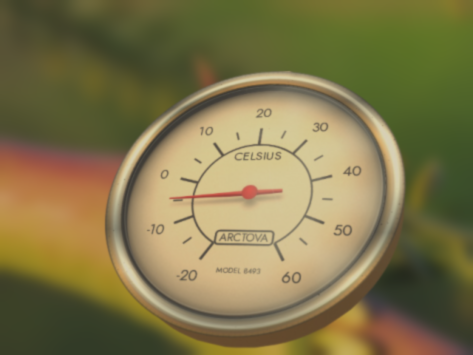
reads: {"value": -5, "unit": "°C"}
